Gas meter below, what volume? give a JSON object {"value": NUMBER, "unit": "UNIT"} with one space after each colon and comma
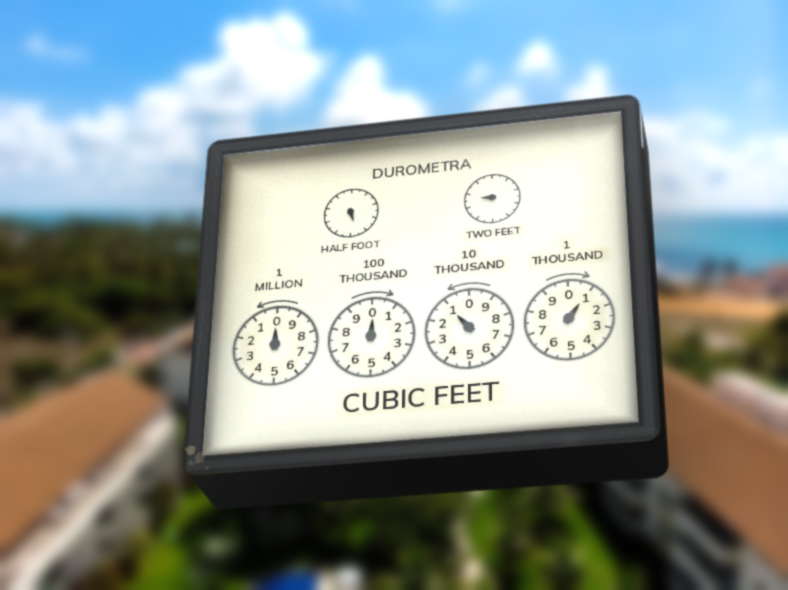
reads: {"value": 1100, "unit": "ft³"}
